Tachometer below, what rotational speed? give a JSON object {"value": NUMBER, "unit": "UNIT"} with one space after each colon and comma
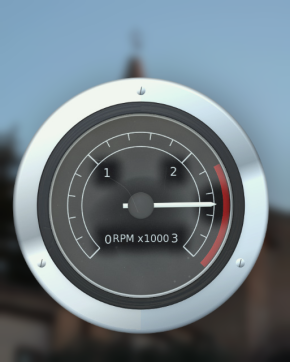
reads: {"value": 2500, "unit": "rpm"}
